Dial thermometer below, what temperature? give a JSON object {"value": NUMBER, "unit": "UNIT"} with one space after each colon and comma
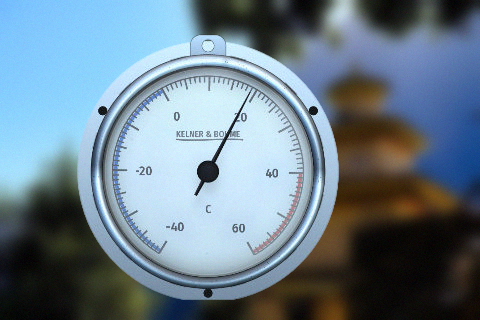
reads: {"value": 19, "unit": "°C"}
